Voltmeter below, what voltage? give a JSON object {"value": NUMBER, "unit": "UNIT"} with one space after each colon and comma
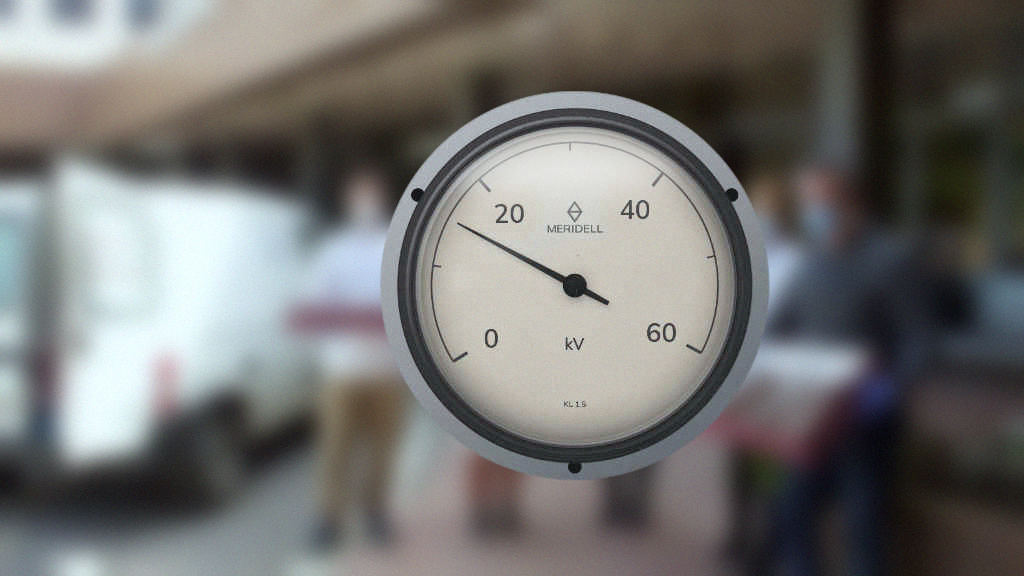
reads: {"value": 15, "unit": "kV"}
